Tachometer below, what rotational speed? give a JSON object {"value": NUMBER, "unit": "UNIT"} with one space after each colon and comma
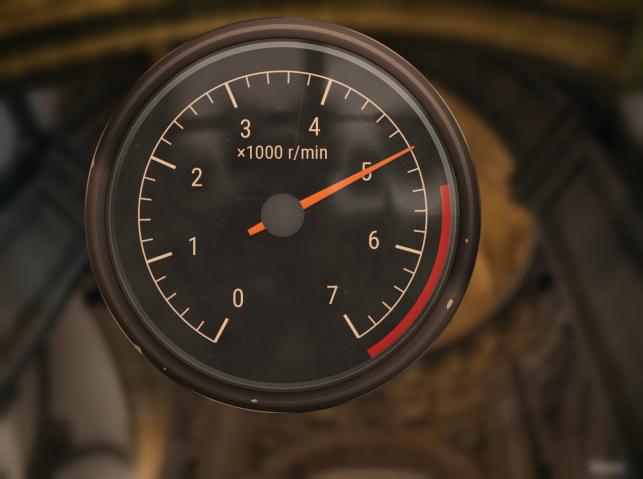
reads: {"value": 5000, "unit": "rpm"}
